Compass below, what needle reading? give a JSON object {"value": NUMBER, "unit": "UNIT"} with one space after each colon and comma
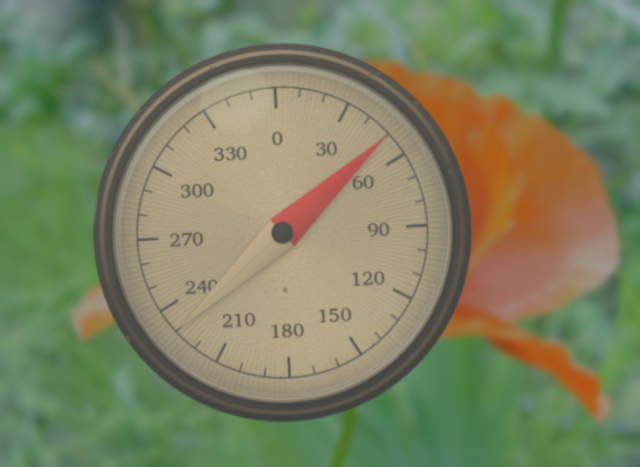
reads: {"value": 50, "unit": "°"}
